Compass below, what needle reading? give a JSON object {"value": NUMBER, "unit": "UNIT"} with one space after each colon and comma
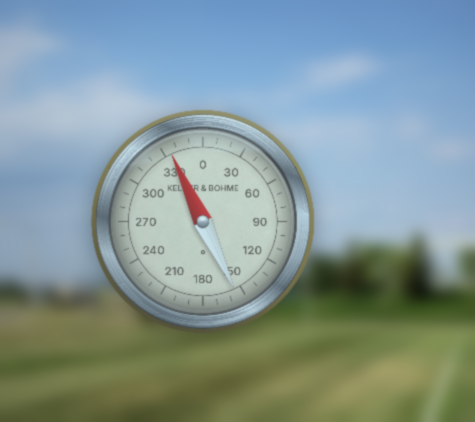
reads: {"value": 335, "unit": "°"}
